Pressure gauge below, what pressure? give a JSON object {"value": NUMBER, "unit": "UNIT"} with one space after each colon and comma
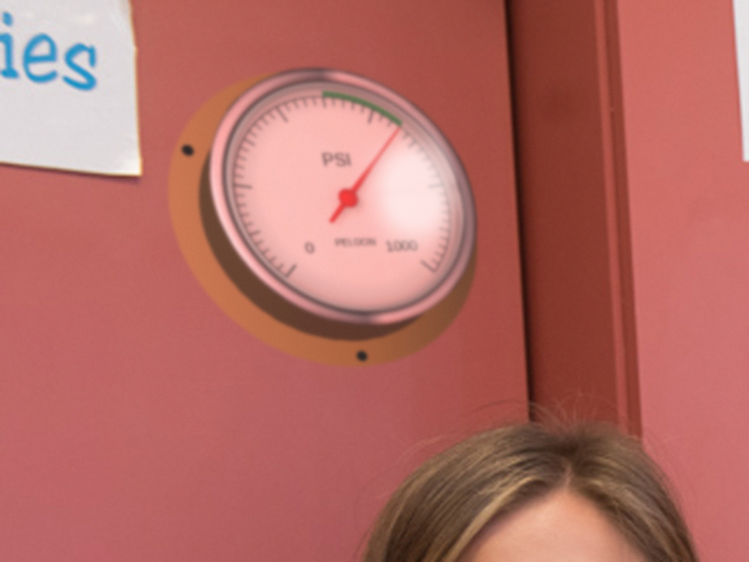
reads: {"value": 660, "unit": "psi"}
